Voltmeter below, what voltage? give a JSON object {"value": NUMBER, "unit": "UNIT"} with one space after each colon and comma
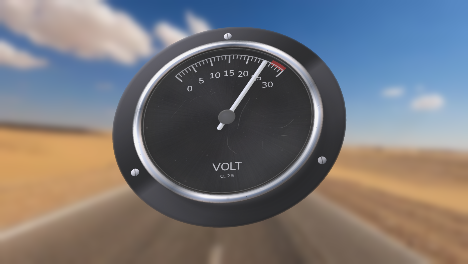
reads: {"value": 25, "unit": "V"}
